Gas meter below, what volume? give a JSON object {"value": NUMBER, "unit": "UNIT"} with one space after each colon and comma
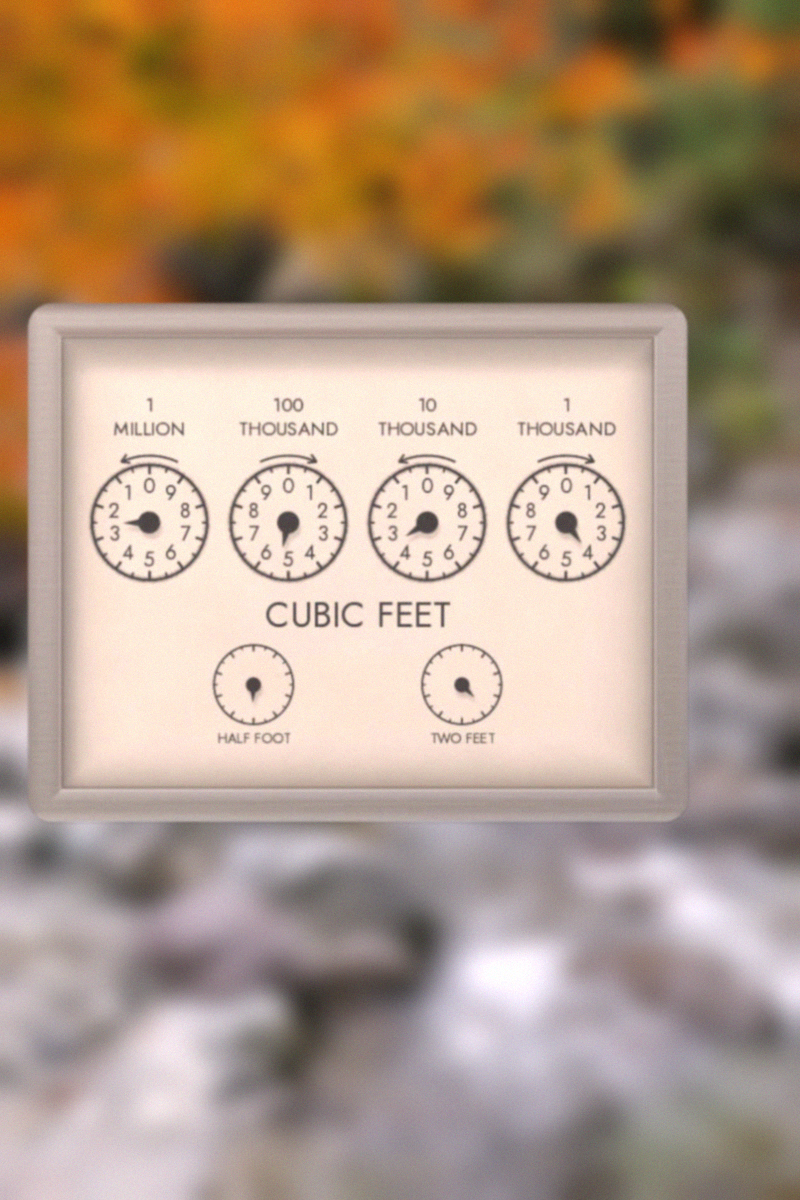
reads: {"value": 253400, "unit": "ft³"}
